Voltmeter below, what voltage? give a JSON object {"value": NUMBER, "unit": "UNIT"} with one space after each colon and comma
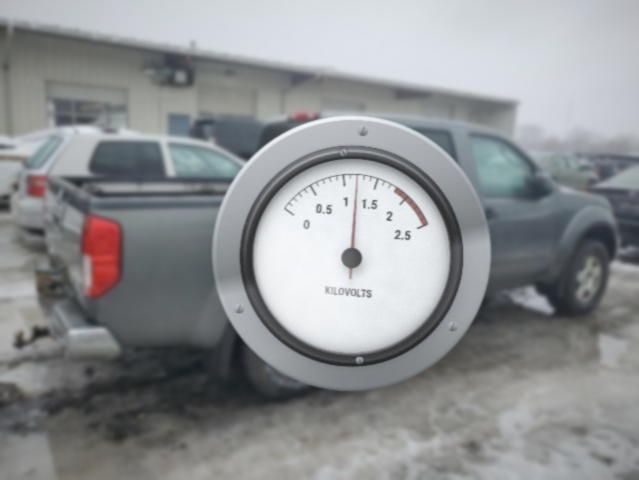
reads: {"value": 1.2, "unit": "kV"}
